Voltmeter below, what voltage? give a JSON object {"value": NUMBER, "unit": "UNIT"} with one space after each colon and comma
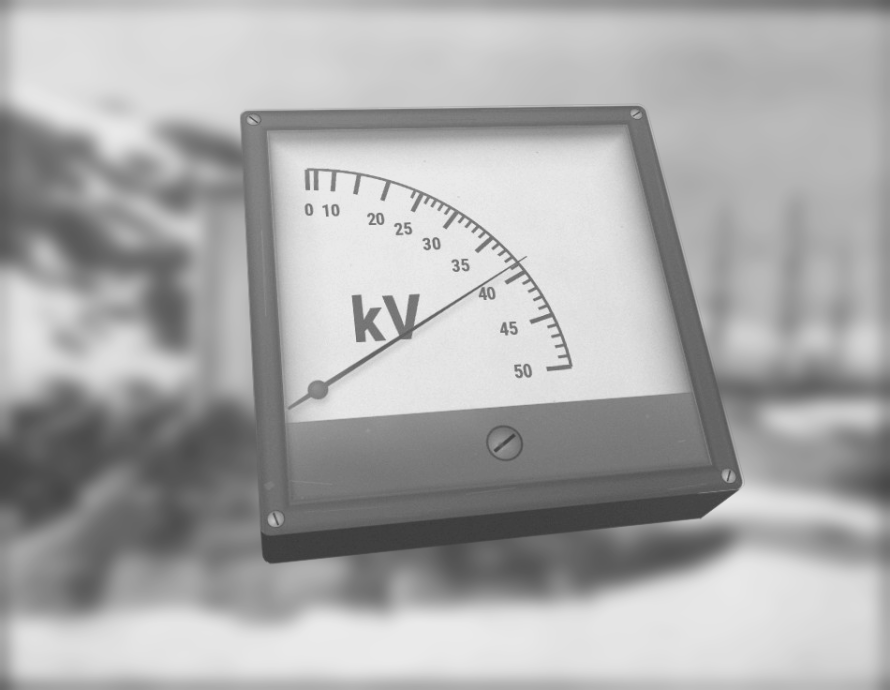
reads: {"value": 39, "unit": "kV"}
